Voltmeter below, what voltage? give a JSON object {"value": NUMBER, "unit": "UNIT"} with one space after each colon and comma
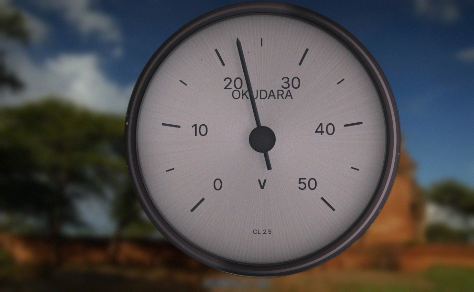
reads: {"value": 22.5, "unit": "V"}
